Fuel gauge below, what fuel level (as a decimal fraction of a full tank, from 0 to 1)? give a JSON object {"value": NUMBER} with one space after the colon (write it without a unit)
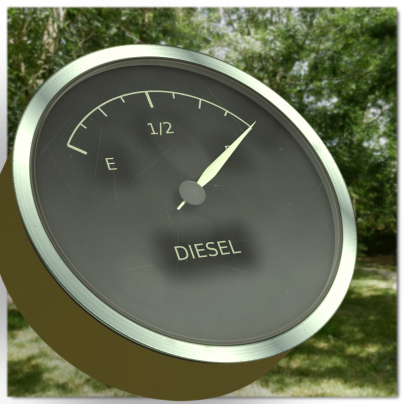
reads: {"value": 1}
